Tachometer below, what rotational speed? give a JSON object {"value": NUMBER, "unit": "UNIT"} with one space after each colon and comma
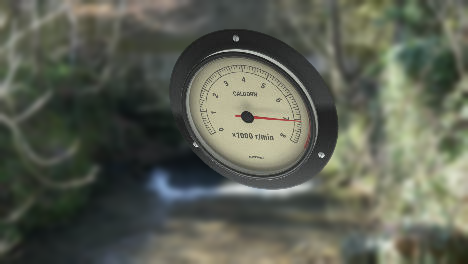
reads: {"value": 7000, "unit": "rpm"}
